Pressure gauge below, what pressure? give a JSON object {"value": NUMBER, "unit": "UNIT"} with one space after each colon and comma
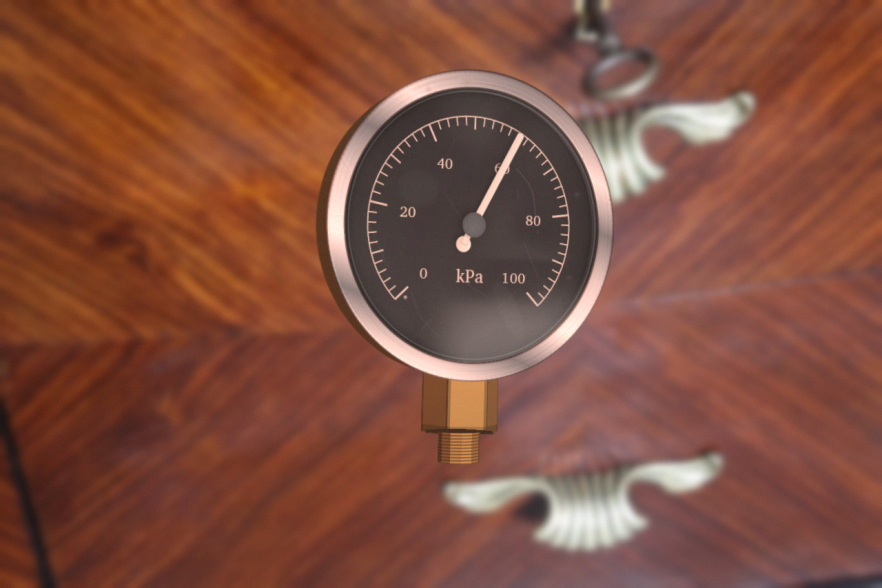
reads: {"value": 60, "unit": "kPa"}
